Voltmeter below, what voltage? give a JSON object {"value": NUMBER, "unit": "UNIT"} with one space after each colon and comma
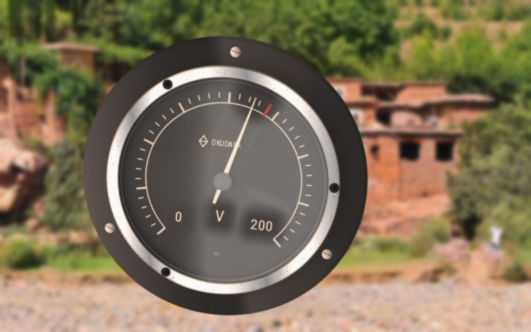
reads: {"value": 112.5, "unit": "V"}
